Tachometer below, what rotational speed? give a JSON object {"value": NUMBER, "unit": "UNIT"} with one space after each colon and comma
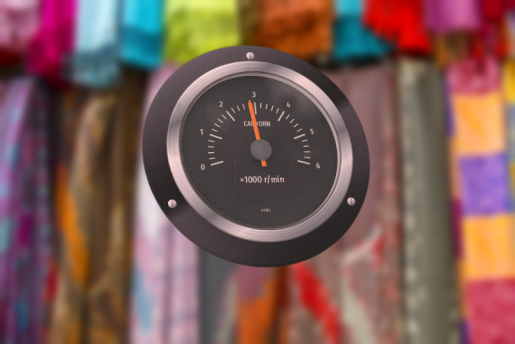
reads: {"value": 2800, "unit": "rpm"}
